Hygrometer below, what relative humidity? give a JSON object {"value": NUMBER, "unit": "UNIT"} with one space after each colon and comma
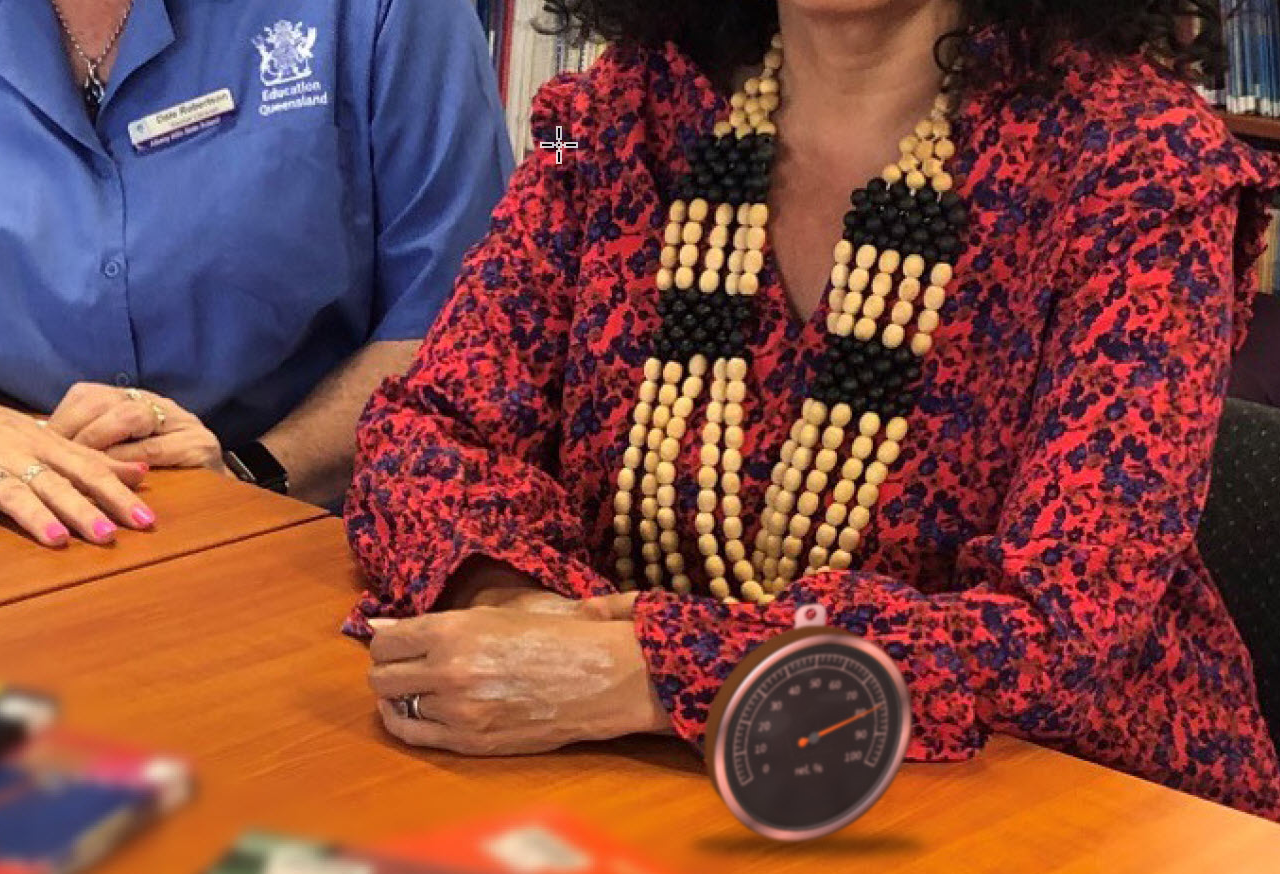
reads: {"value": 80, "unit": "%"}
